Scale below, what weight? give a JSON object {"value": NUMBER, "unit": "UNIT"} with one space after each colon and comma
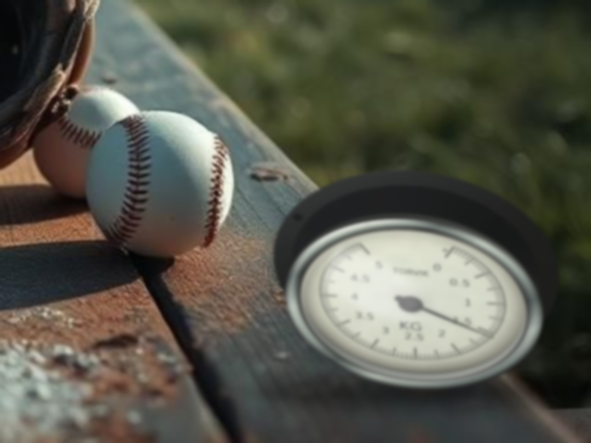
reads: {"value": 1.5, "unit": "kg"}
